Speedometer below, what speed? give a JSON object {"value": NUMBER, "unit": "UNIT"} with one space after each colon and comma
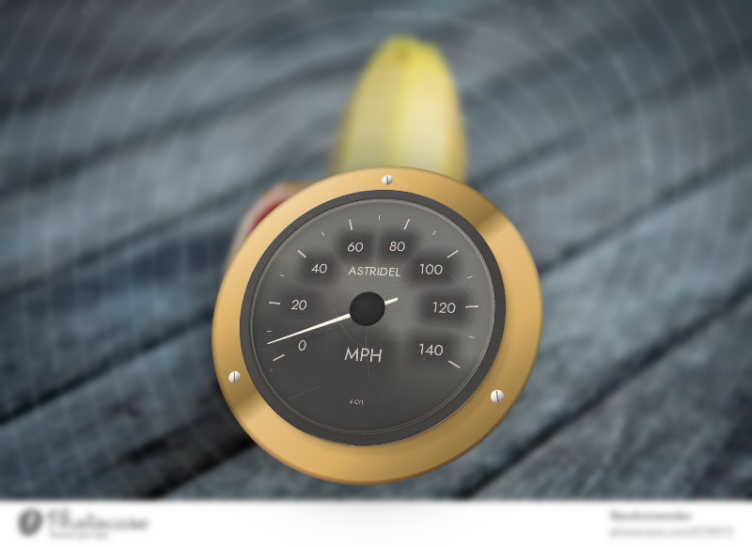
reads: {"value": 5, "unit": "mph"}
